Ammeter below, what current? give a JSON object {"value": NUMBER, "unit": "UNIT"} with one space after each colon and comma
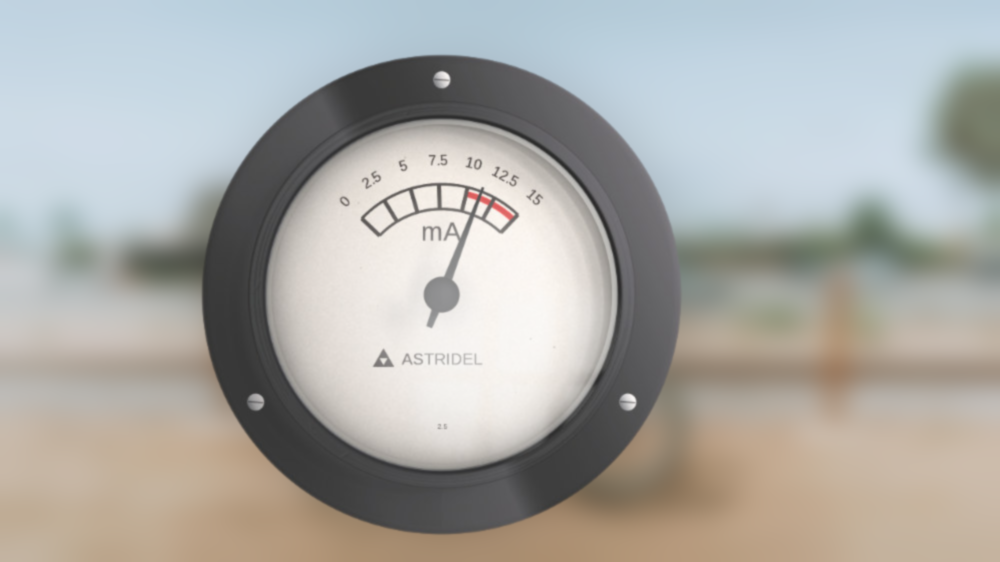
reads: {"value": 11.25, "unit": "mA"}
